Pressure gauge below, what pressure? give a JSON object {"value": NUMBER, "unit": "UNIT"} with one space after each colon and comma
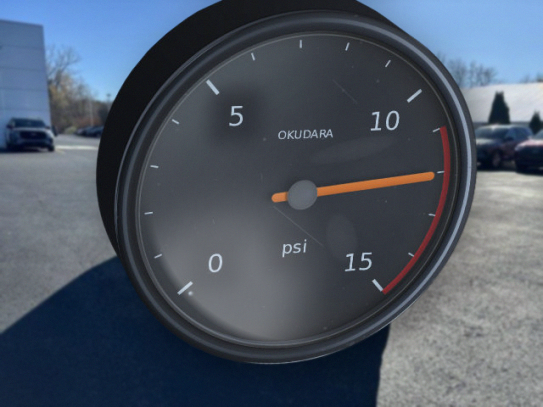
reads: {"value": 12, "unit": "psi"}
